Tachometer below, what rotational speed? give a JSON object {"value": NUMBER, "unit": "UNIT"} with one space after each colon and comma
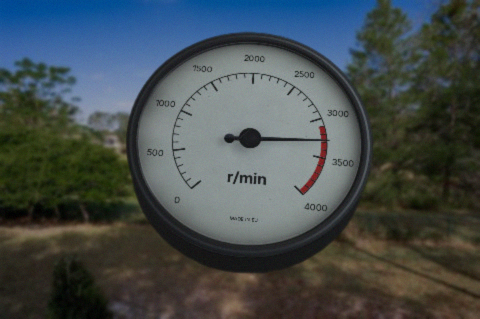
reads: {"value": 3300, "unit": "rpm"}
